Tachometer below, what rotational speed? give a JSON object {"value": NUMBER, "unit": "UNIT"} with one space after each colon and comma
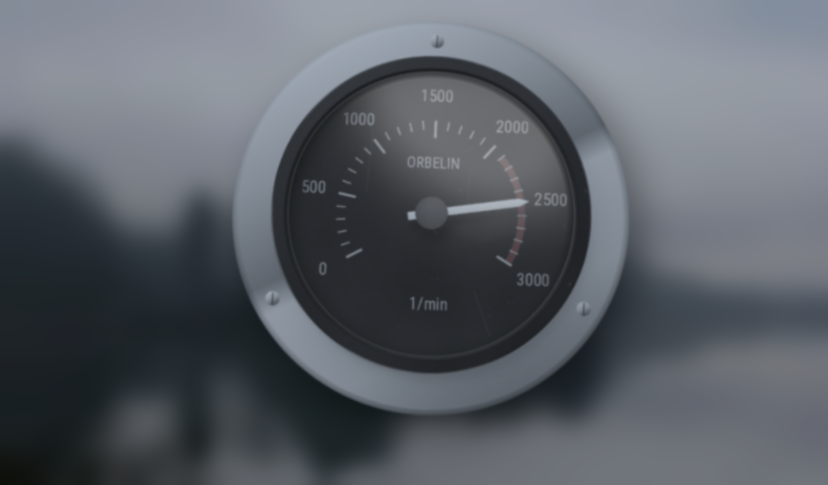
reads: {"value": 2500, "unit": "rpm"}
